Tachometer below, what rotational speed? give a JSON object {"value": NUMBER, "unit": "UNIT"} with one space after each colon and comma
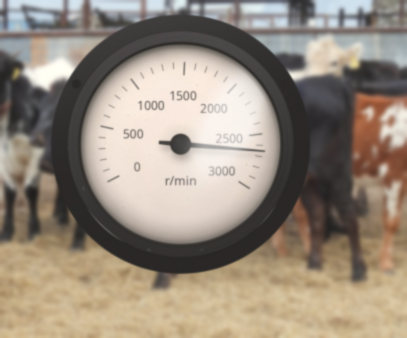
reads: {"value": 2650, "unit": "rpm"}
